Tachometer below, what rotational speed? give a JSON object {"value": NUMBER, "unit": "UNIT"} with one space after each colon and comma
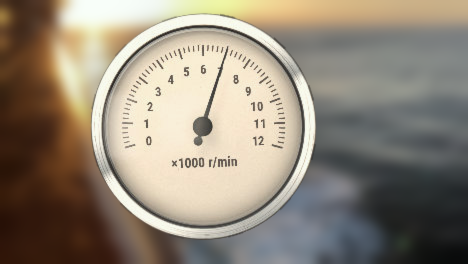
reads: {"value": 7000, "unit": "rpm"}
